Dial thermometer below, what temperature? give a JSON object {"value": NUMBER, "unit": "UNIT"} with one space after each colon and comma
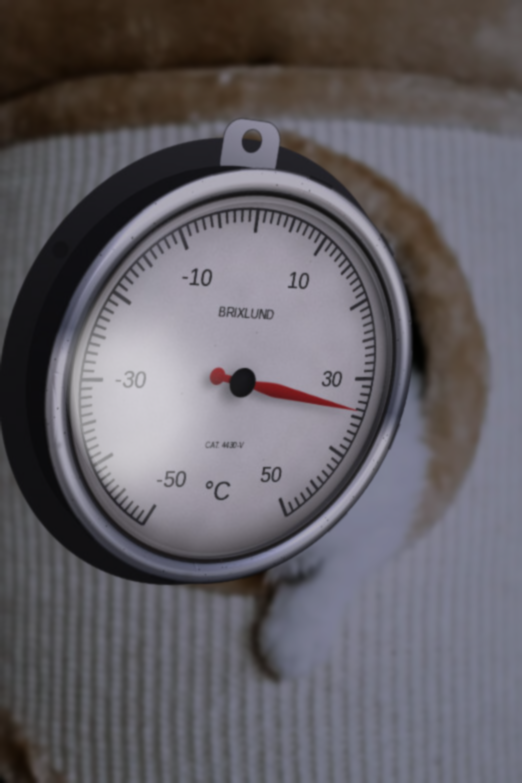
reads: {"value": 34, "unit": "°C"}
